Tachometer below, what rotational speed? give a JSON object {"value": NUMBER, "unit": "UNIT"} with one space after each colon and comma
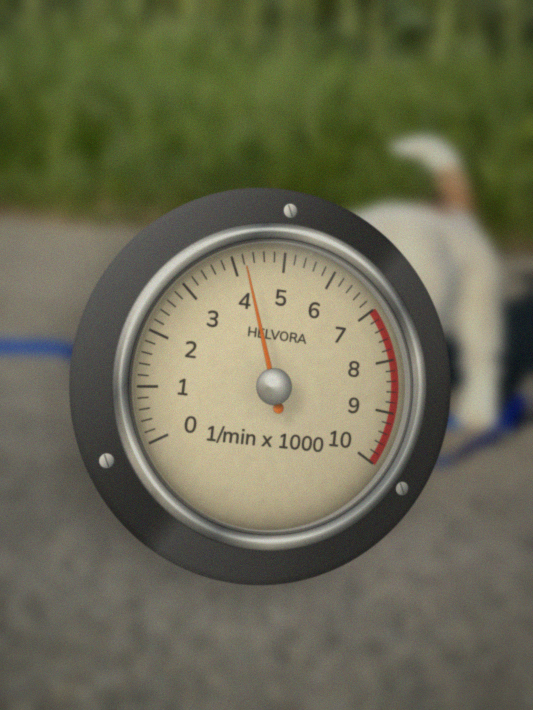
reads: {"value": 4200, "unit": "rpm"}
